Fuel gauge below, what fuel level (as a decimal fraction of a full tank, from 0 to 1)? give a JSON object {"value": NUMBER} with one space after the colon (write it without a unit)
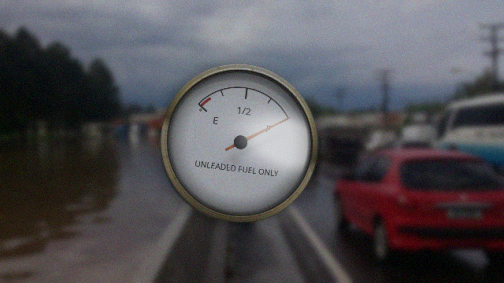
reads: {"value": 1}
